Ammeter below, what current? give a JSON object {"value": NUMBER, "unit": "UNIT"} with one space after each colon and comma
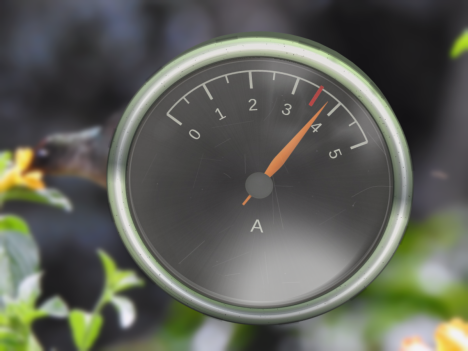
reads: {"value": 3.75, "unit": "A"}
